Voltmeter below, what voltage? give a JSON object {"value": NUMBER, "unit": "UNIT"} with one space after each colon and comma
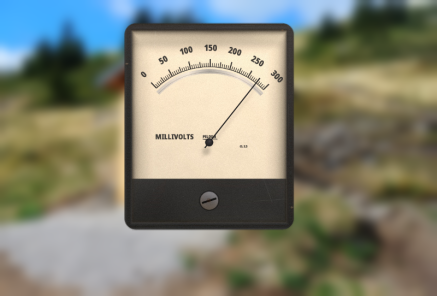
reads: {"value": 275, "unit": "mV"}
